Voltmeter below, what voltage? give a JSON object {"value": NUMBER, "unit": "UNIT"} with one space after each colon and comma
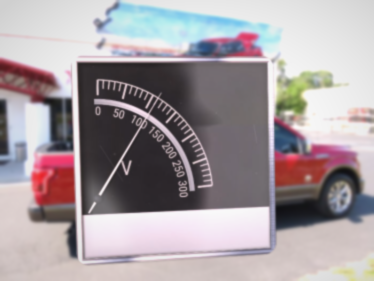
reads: {"value": 110, "unit": "V"}
